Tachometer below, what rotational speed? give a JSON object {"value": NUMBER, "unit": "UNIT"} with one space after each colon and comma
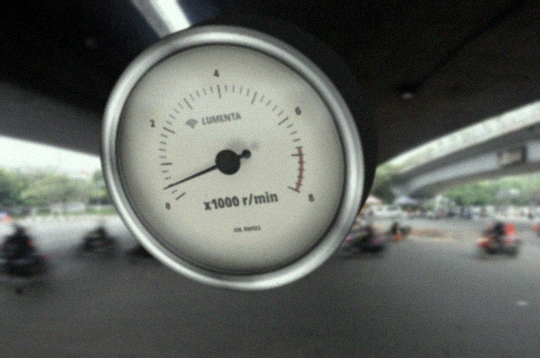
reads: {"value": 400, "unit": "rpm"}
